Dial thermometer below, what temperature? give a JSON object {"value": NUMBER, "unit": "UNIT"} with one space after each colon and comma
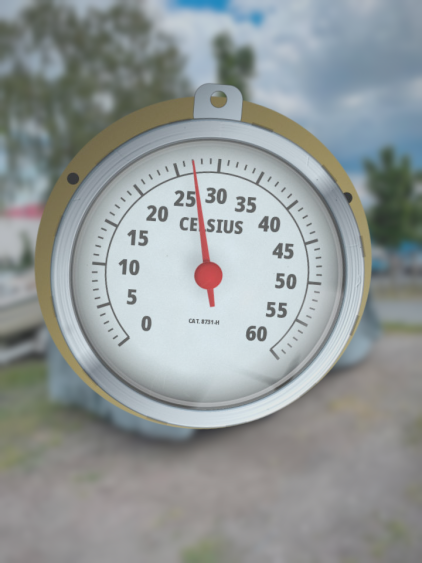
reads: {"value": 27, "unit": "°C"}
